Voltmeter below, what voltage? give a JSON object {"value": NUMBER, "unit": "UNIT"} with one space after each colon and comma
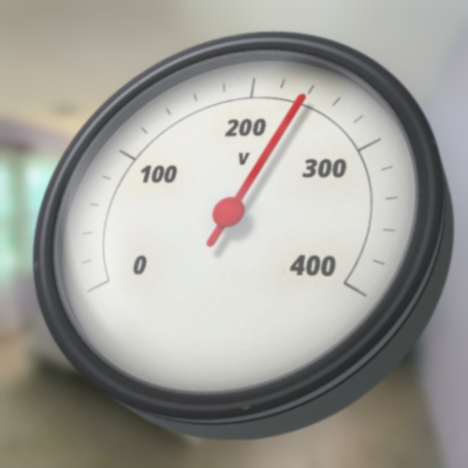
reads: {"value": 240, "unit": "V"}
